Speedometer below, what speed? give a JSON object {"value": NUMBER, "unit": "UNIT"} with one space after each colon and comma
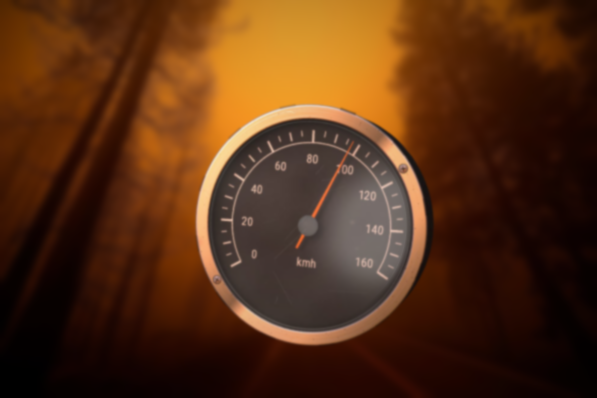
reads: {"value": 97.5, "unit": "km/h"}
